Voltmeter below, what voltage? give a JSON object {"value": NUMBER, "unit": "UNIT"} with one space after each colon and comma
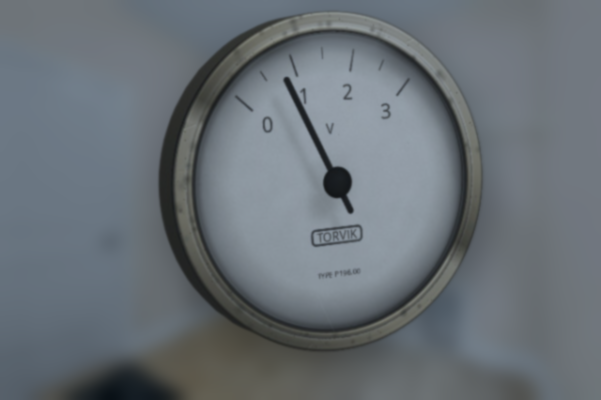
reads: {"value": 0.75, "unit": "V"}
